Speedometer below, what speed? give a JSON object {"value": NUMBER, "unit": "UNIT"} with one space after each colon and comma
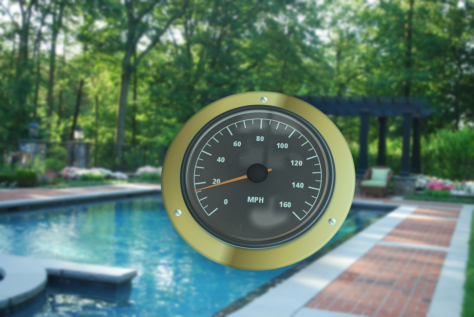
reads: {"value": 15, "unit": "mph"}
